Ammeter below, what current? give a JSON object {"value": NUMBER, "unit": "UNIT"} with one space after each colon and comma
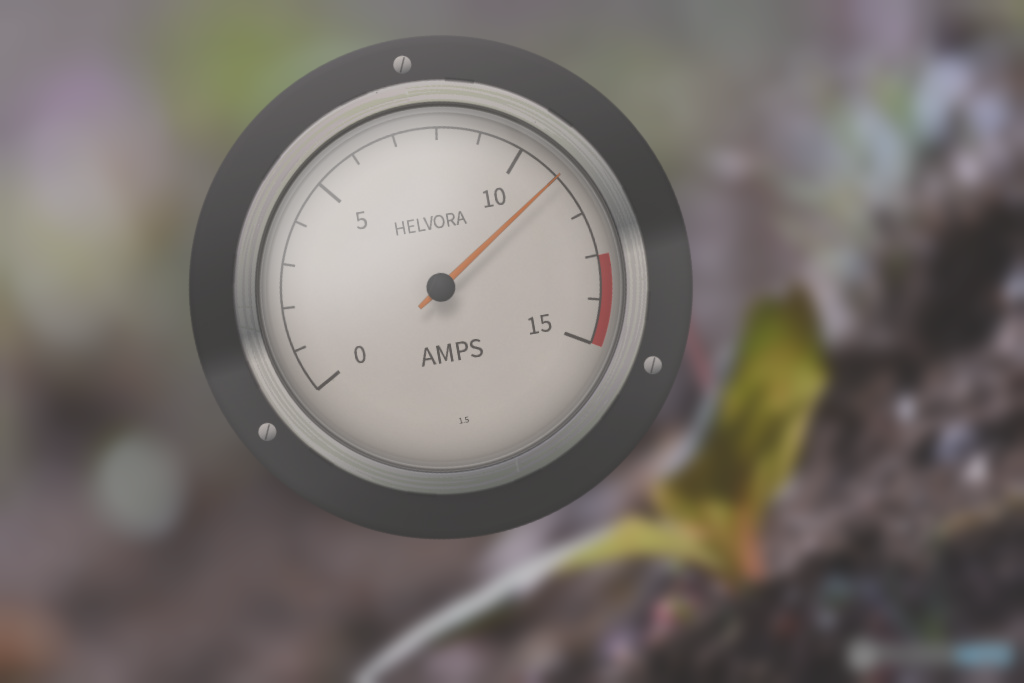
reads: {"value": 11, "unit": "A"}
